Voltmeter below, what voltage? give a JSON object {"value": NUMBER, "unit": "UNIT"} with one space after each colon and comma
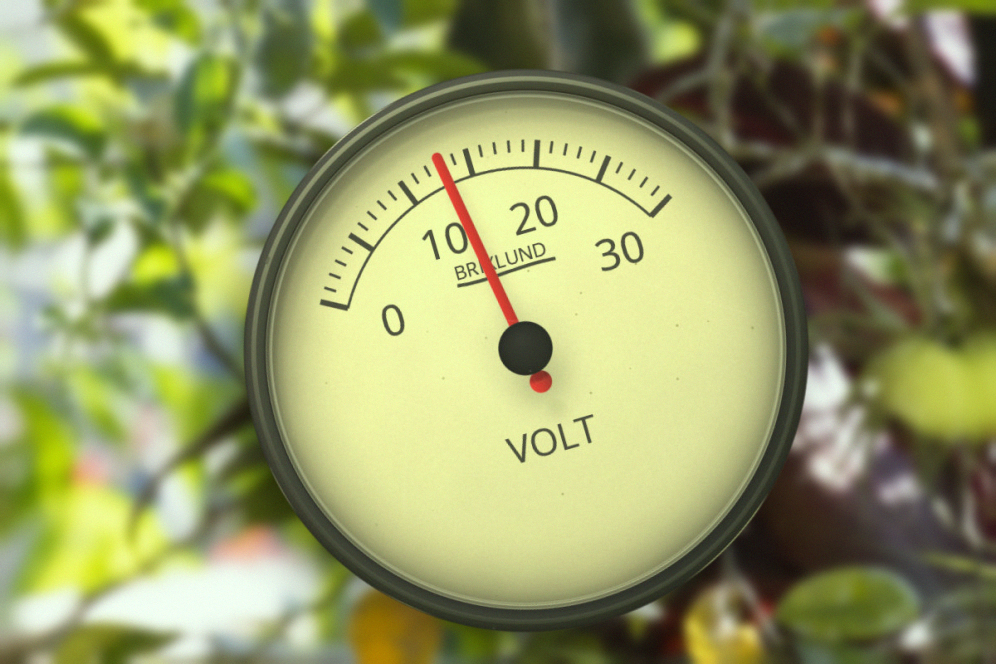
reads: {"value": 13, "unit": "V"}
